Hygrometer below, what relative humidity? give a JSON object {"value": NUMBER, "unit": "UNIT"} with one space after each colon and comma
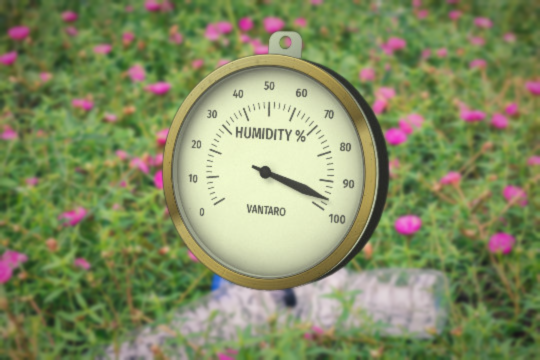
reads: {"value": 96, "unit": "%"}
